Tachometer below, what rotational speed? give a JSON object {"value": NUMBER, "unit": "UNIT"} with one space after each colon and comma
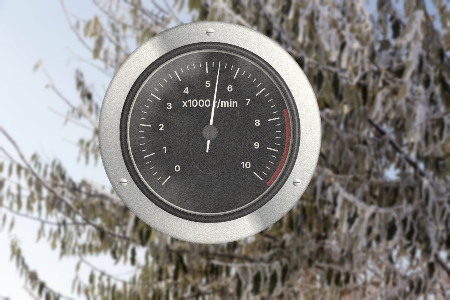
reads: {"value": 5400, "unit": "rpm"}
